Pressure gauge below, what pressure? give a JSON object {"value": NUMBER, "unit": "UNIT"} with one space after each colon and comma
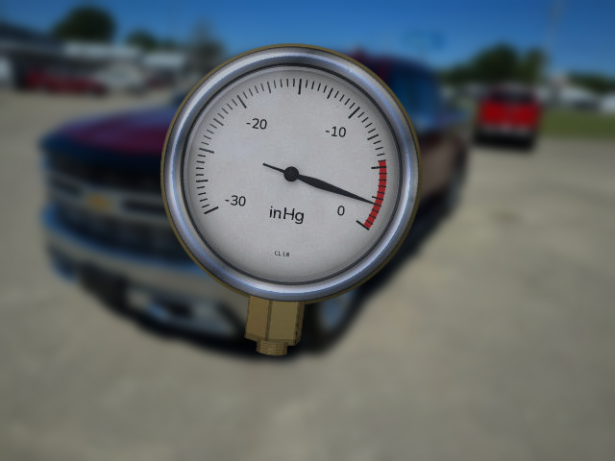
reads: {"value": -2, "unit": "inHg"}
